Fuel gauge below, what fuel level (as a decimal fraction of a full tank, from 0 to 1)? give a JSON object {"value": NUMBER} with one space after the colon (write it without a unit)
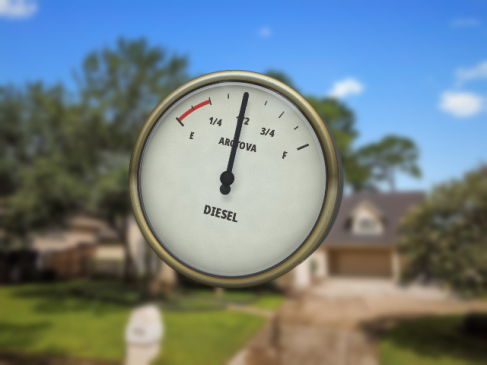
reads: {"value": 0.5}
